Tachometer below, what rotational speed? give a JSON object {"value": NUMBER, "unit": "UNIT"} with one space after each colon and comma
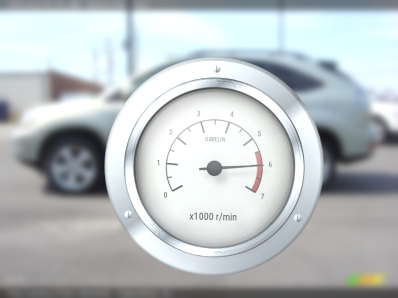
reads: {"value": 6000, "unit": "rpm"}
